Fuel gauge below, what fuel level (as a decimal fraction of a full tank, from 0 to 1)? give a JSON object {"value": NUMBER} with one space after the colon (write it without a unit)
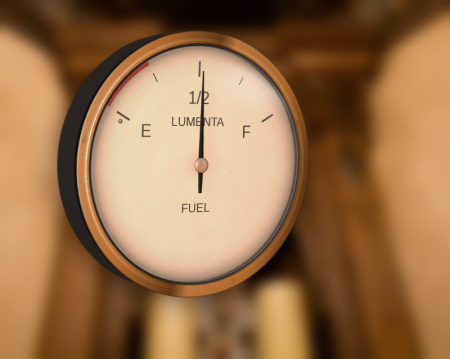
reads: {"value": 0.5}
